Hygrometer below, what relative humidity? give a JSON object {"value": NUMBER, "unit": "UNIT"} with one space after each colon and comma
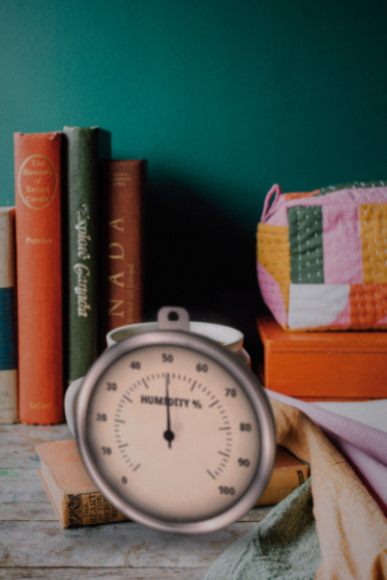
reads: {"value": 50, "unit": "%"}
